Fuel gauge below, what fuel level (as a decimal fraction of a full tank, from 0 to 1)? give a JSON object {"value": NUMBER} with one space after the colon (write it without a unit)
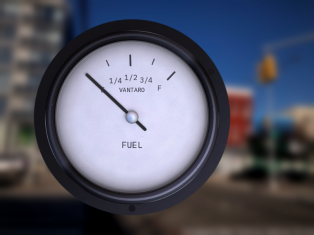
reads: {"value": 0}
